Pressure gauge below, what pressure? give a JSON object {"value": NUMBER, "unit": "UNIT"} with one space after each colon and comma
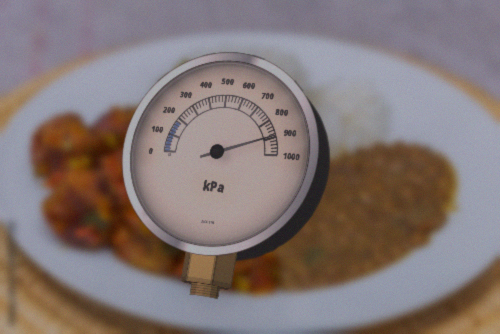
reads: {"value": 900, "unit": "kPa"}
